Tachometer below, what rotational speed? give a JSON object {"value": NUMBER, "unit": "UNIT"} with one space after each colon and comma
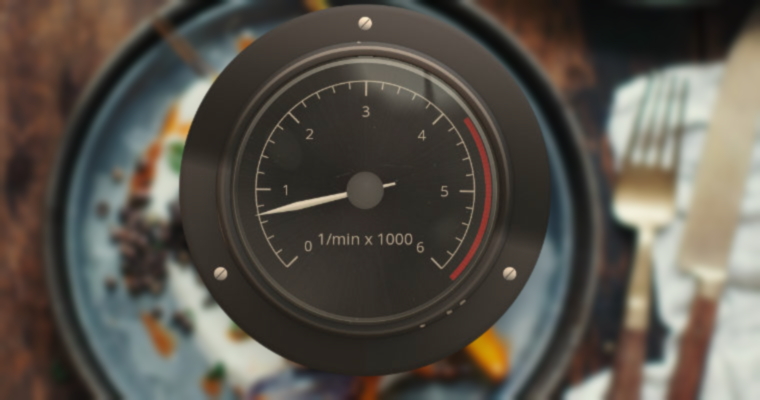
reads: {"value": 700, "unit": "rpm"}
